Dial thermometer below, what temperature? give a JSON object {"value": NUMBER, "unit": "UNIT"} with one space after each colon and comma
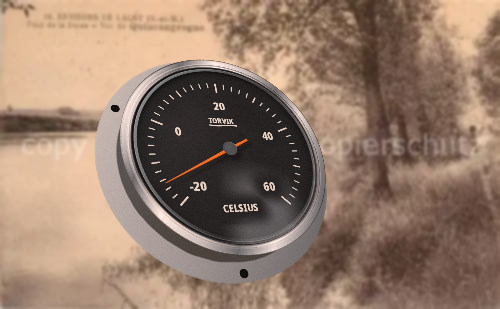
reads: {"value": -15, "unit": "°C"}
